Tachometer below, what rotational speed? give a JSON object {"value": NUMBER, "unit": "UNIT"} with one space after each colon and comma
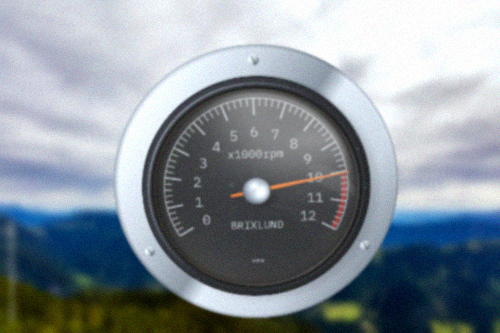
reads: {"value": 10000, "unit": "rpm"}
